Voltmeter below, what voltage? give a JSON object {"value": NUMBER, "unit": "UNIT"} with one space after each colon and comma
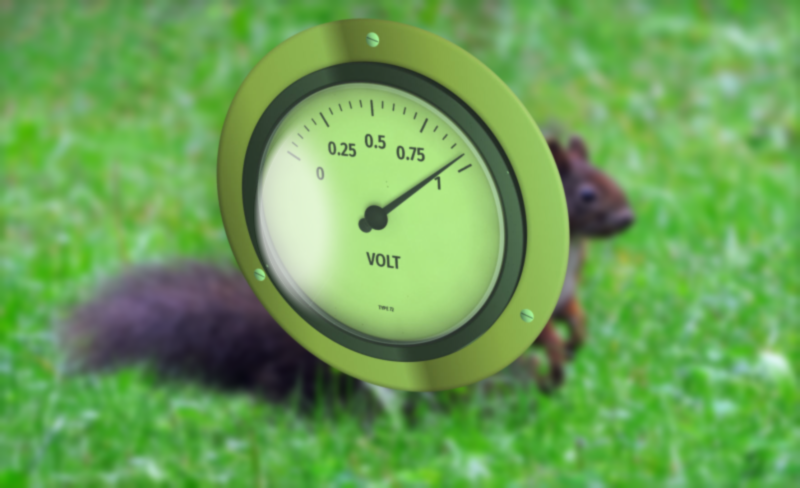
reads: {"value": 0.95, "unit": "V"}
